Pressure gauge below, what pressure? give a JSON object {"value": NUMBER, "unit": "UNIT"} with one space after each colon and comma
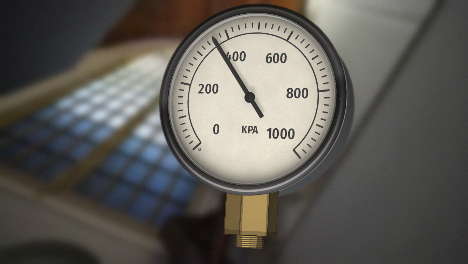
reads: {"value": 360, "unit": "kPa"}
